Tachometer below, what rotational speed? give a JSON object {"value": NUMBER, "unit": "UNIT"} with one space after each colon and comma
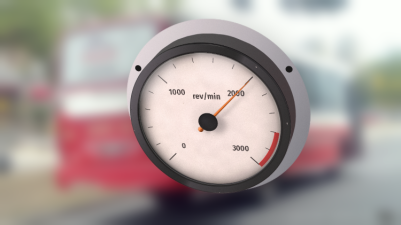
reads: {"value": 2000, "unit": "rpm"}
